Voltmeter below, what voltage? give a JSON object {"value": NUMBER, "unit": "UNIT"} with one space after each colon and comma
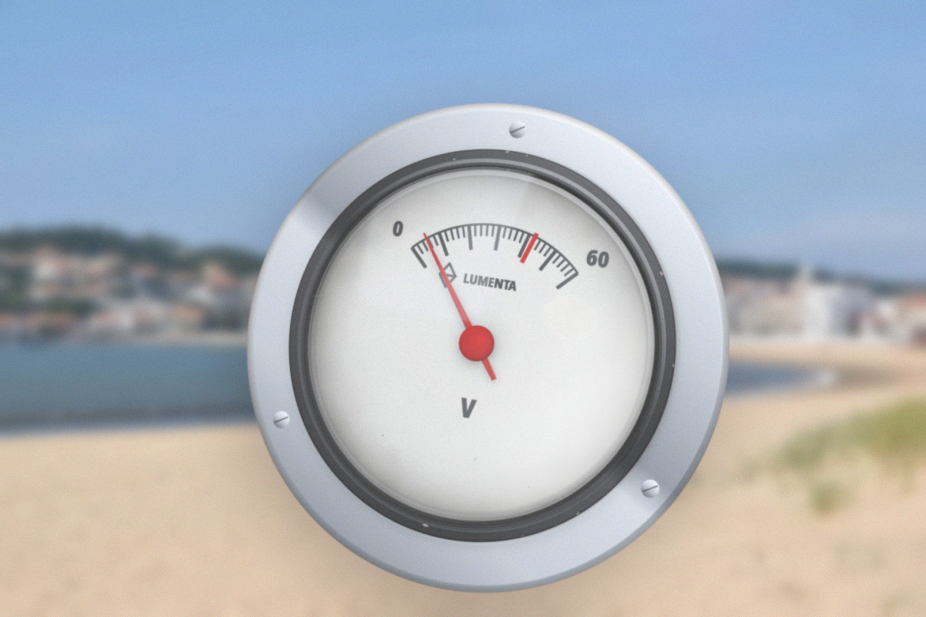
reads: {"value": 6, "unit": "V"}
